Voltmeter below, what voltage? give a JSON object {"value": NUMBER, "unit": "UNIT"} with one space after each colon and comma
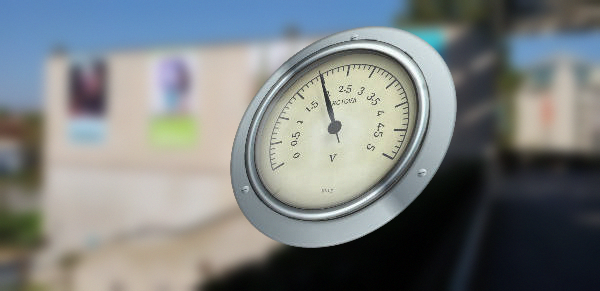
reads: {"value": 2, "unit": "V"}
